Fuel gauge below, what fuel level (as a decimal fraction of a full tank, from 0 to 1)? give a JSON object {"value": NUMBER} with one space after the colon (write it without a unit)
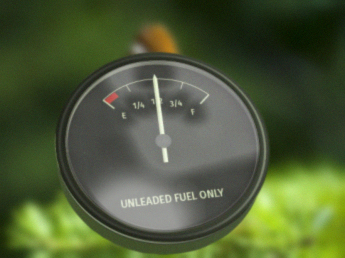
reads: {"value": 0.5}
